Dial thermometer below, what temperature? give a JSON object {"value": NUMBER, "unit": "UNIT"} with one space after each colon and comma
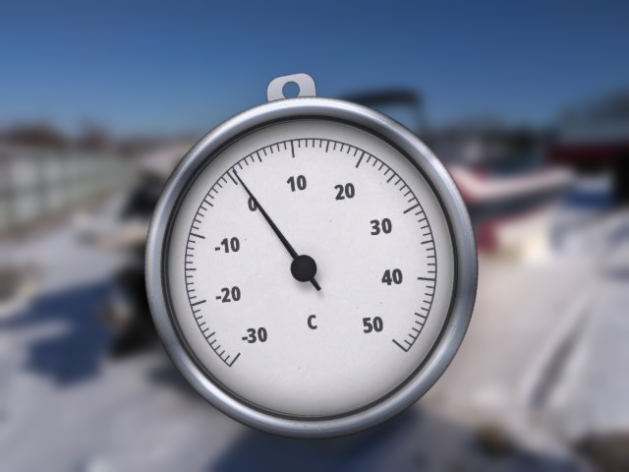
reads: {"value": 1, "unit": "°C"}
